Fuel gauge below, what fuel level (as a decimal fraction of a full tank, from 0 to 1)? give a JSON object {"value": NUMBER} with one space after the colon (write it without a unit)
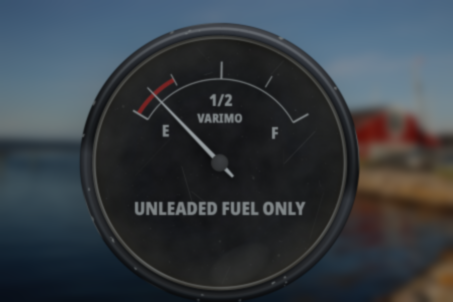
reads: {"value": 0.125}
